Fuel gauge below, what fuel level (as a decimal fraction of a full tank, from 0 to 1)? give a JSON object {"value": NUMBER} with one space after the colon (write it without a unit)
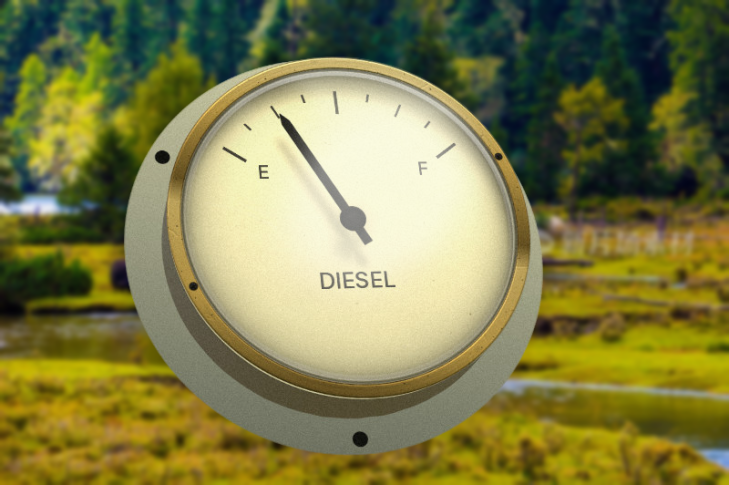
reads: {"value": 0.25}
